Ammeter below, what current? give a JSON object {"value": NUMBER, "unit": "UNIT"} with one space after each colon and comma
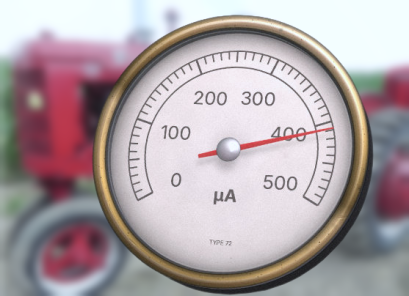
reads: {"value": 410, "unit": "µA"}
